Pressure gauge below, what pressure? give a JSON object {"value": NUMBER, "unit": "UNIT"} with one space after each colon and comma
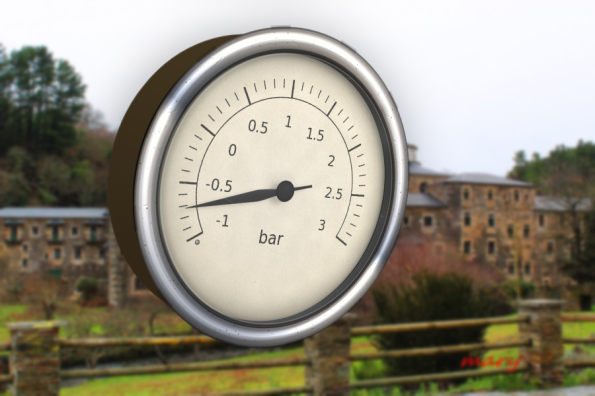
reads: {"value": -0.7, "unit": "bar"}
